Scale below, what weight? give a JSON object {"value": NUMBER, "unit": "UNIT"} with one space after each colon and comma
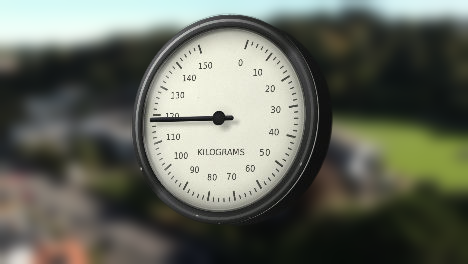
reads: {"value": 118, "unit": "kg"}
